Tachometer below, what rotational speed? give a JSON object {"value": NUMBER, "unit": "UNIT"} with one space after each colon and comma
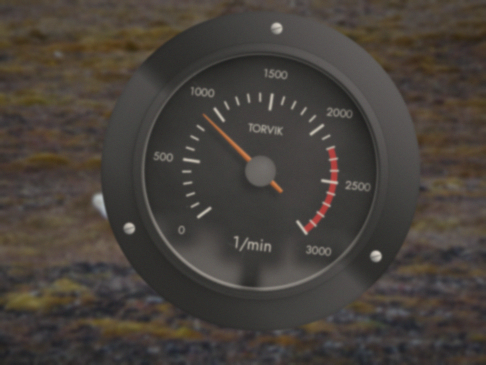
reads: {"value": 900, "unit": "rpm"}
